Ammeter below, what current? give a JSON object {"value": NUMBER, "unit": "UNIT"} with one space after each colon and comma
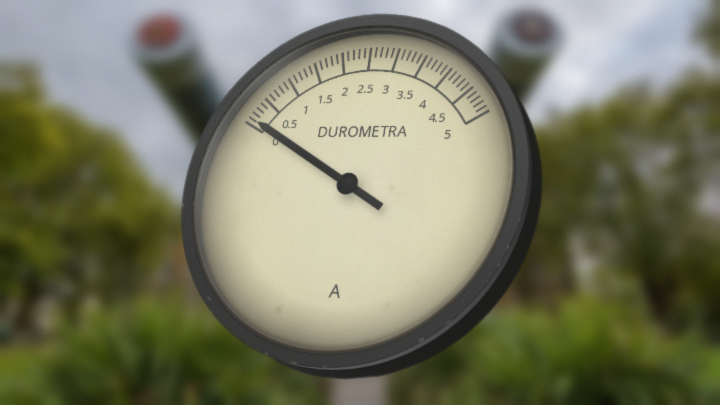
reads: {"value": 0.1, "unit": "A"}
